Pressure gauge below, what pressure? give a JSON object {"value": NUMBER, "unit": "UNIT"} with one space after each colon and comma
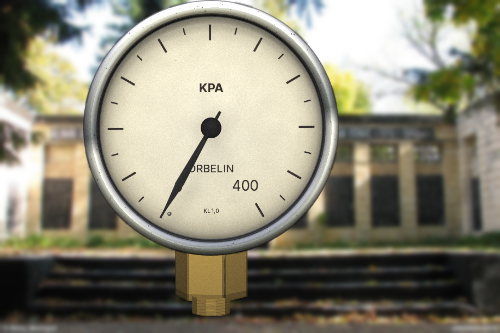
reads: {"value": 0, "unit": "kPa"}
